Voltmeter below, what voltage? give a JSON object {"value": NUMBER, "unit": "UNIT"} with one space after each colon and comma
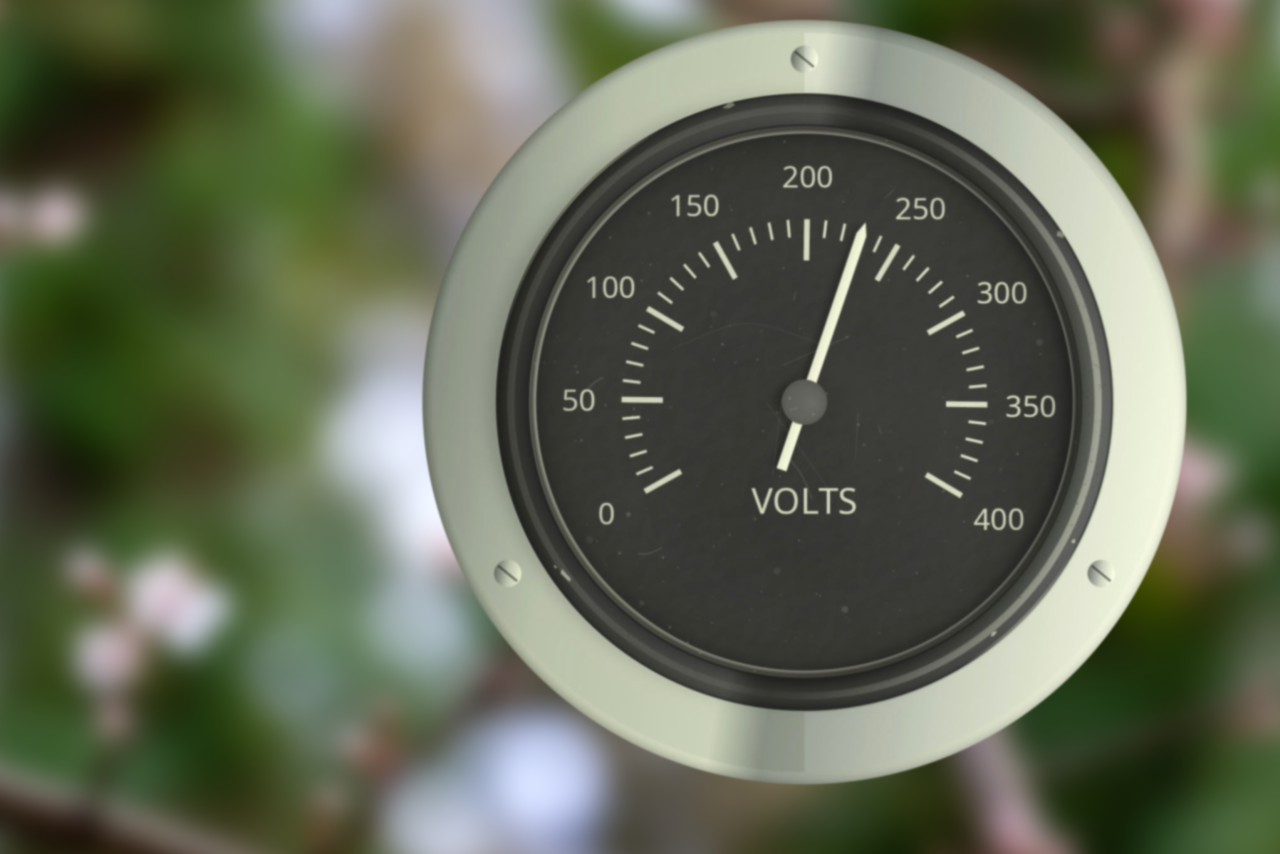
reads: {"value": 230, "unit": "V"}
